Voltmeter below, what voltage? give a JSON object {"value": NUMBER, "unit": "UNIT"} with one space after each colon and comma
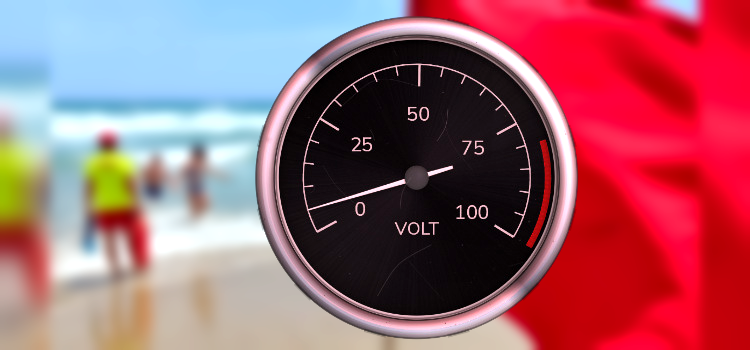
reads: {"value": 5, "unit": "V"}
